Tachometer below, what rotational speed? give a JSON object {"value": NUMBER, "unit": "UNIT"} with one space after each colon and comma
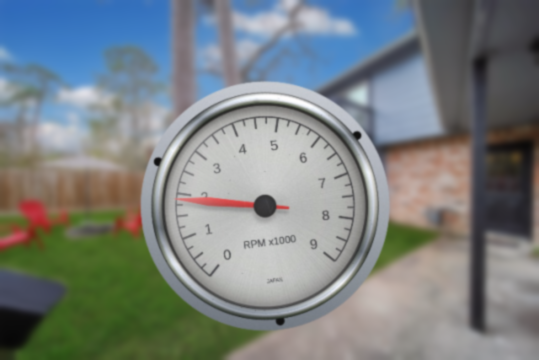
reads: {"value": 1875, "unit": "rpm"}
